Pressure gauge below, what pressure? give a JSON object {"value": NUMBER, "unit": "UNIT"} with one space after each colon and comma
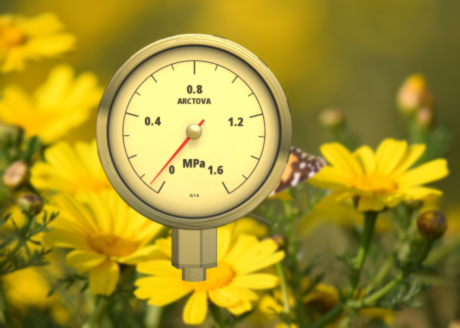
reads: {"value": 0.05, "unit": "MPa"}
